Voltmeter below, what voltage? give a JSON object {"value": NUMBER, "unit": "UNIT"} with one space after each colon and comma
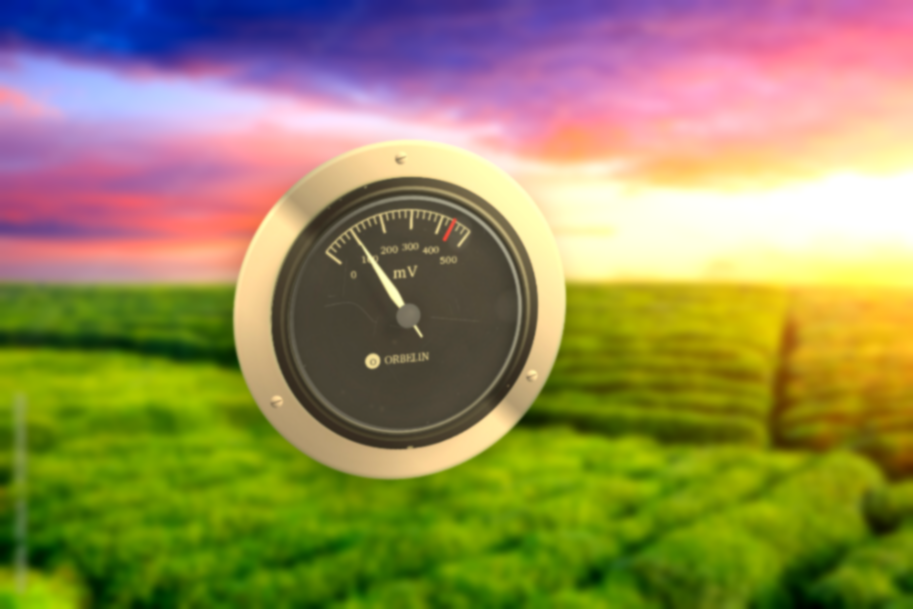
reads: {"value": 100, "unit": "mV"}
